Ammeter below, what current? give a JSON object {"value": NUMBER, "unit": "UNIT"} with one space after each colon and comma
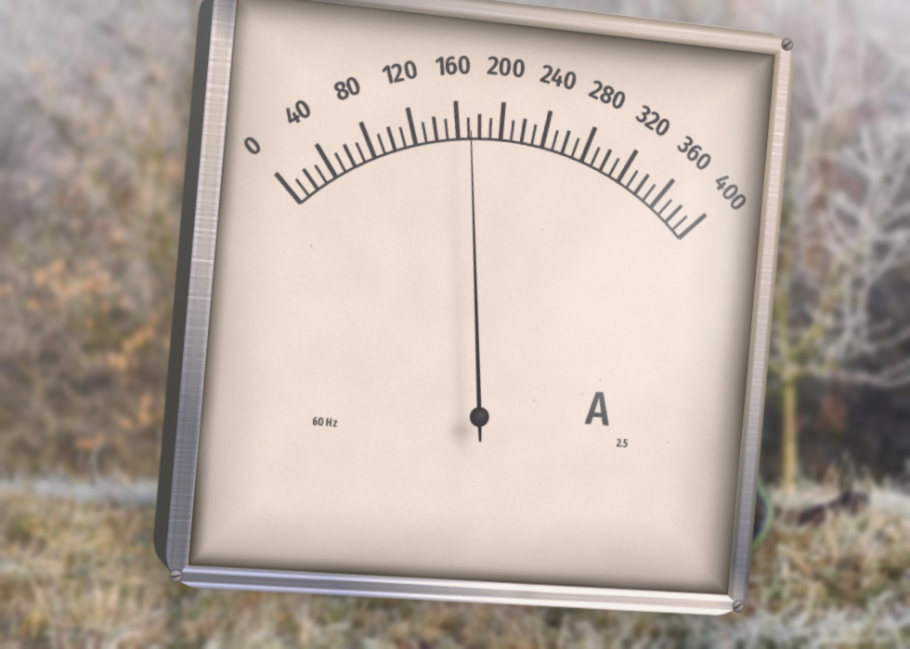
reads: {"value": 170, "unit": "A"}
